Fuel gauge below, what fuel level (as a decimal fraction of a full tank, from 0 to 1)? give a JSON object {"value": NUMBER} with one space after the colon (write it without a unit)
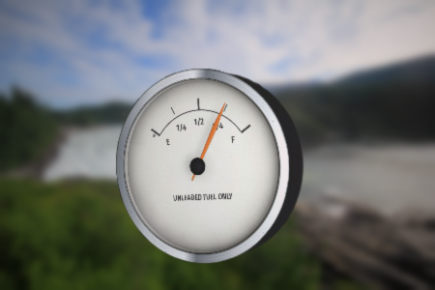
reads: {"value": 0.75}
